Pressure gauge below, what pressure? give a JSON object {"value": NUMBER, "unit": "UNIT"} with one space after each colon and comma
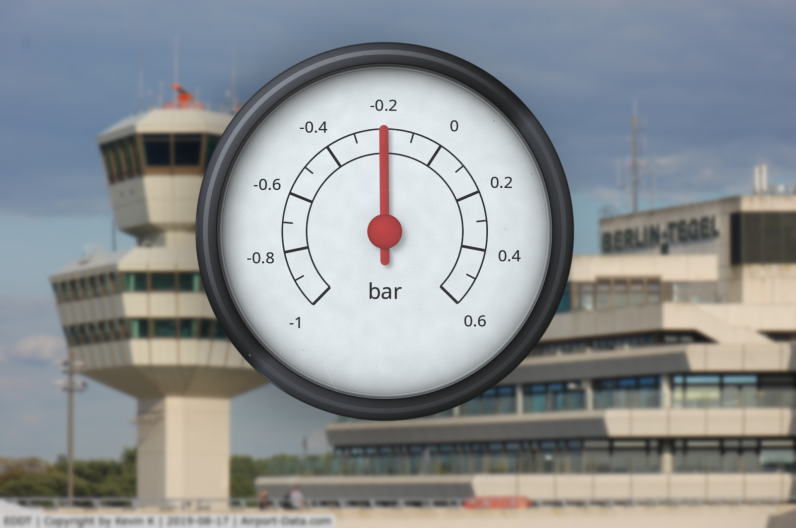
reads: {"value": -0.2, "unit": "bar"}
